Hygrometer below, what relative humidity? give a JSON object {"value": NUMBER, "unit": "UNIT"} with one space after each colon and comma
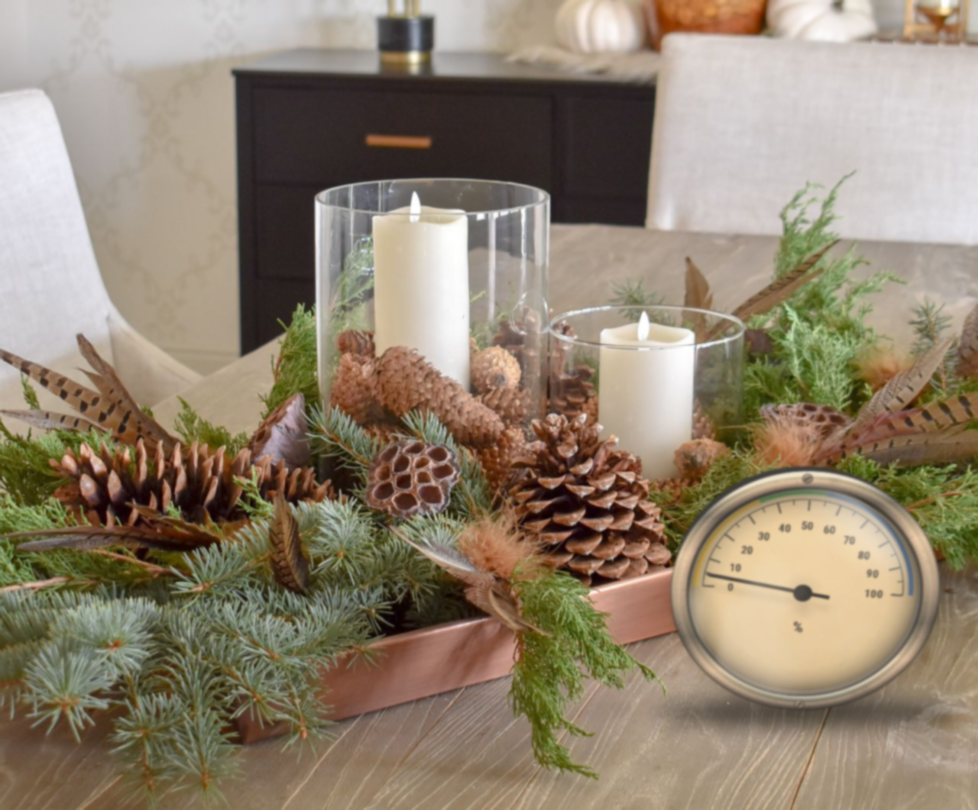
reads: {"value": 5, "unit": "%"}
